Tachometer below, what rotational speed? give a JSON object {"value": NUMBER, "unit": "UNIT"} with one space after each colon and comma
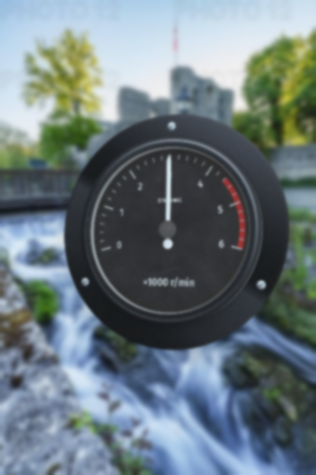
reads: {"value": 3000, "unit": "rpm"}
